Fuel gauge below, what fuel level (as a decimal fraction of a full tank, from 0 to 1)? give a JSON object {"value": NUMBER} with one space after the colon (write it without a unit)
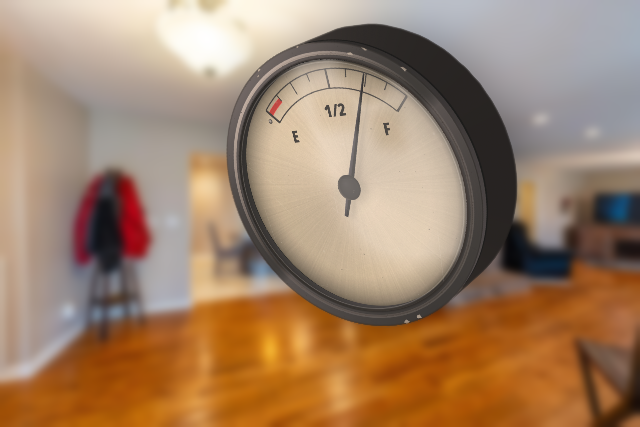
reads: {"value": 0.75}
